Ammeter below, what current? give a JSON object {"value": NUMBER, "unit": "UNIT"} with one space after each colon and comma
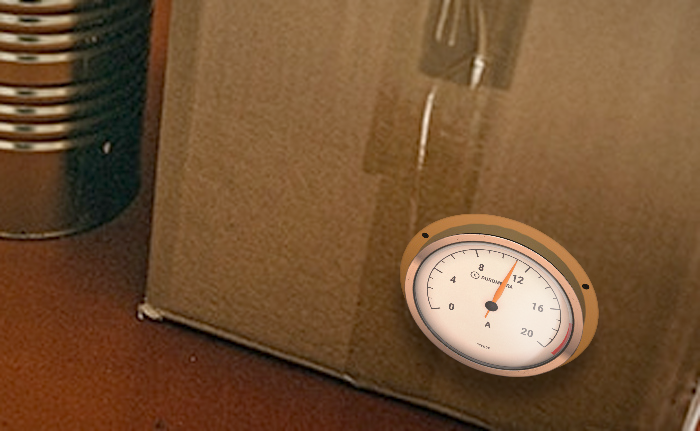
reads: {"value": 11, "unit": "A"}
